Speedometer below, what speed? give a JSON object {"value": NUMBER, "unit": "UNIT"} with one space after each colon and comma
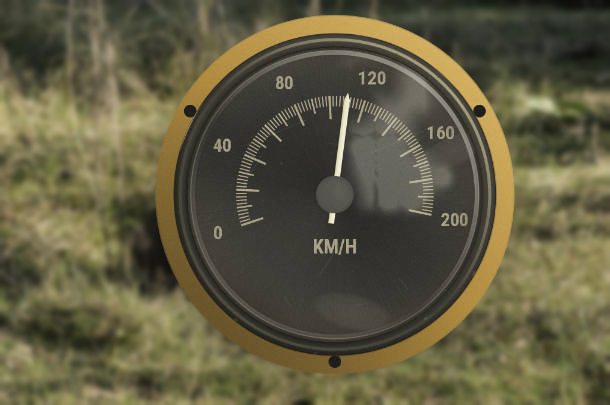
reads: {"value": 110, "unit": "km/h"}
